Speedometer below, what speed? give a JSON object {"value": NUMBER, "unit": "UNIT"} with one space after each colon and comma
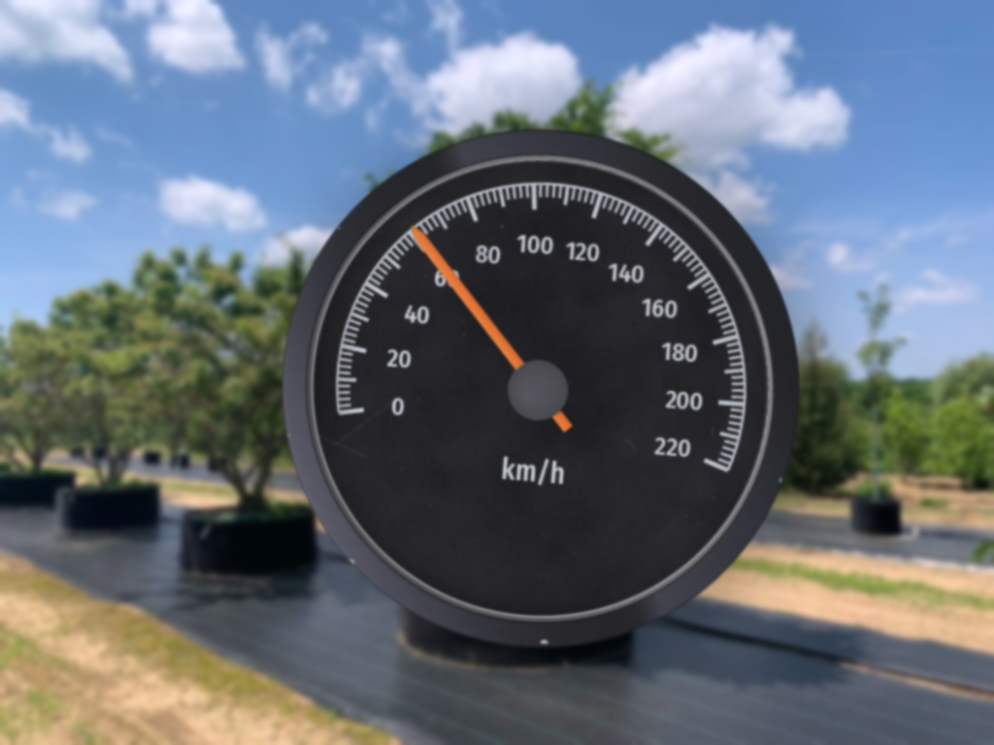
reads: {"value": 62, "unit": "km/h"}
